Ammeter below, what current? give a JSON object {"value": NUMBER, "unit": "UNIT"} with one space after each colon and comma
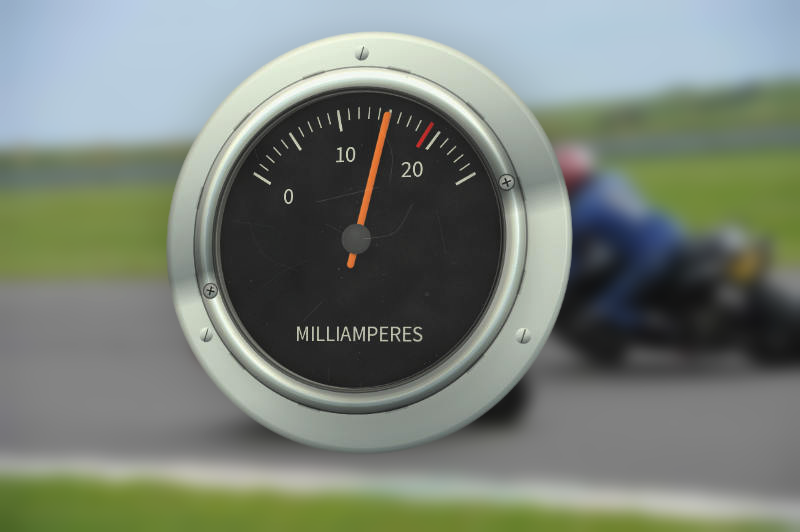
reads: {"value": 15, "unit": "mA"}
